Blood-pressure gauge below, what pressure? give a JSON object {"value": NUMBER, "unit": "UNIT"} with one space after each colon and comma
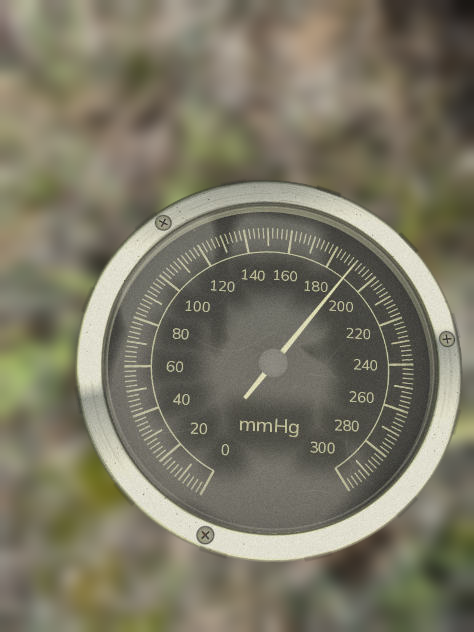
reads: {"value": 190, "unit": "mmHg"}
